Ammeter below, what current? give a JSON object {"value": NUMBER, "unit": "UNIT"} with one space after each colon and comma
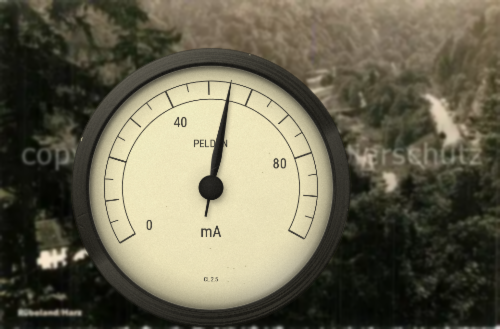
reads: {"value": 55, "unit": "mA"}
